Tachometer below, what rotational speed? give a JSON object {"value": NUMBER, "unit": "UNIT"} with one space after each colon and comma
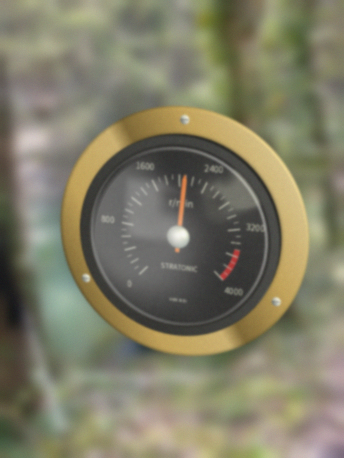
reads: {"value": 2100, "unit": "rpm"}
